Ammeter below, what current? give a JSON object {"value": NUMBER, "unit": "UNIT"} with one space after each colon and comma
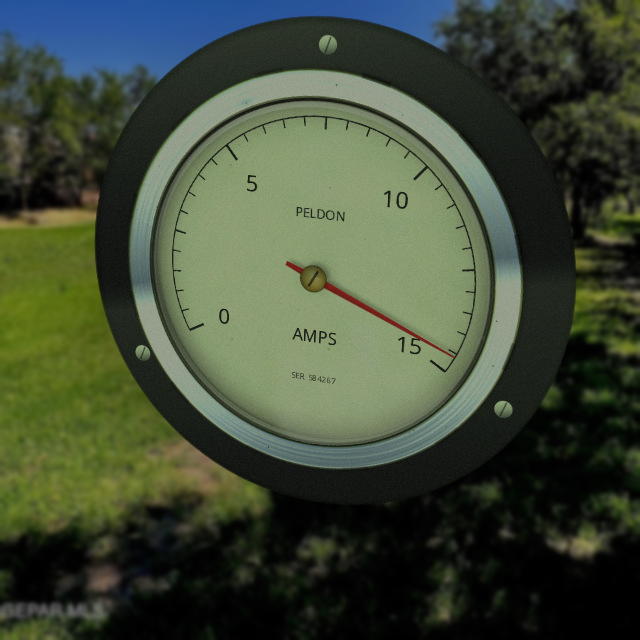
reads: {"value": 14.5, "unit": "A"}
